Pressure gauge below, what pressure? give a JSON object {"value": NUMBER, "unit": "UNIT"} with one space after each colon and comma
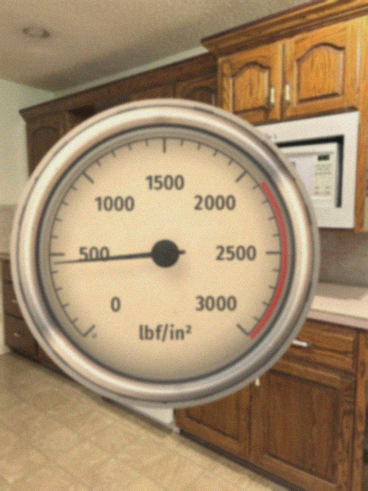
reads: {"value": 450, "unit": "psi"}
